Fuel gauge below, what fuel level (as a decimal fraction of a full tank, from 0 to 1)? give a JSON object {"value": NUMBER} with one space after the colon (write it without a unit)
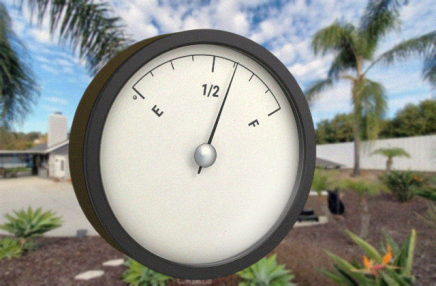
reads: {"value": 0.625}
